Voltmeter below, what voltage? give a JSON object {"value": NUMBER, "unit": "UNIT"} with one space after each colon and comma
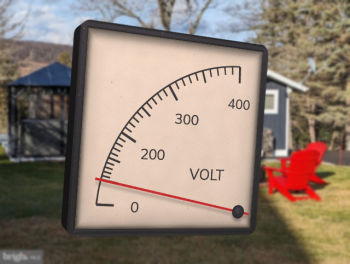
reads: {"value": 100, "unit": "V"}
